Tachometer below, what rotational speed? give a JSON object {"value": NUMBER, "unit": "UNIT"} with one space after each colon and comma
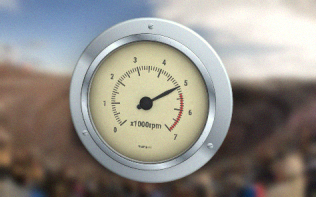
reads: {"value": 5000, "unit": "rpm"}
